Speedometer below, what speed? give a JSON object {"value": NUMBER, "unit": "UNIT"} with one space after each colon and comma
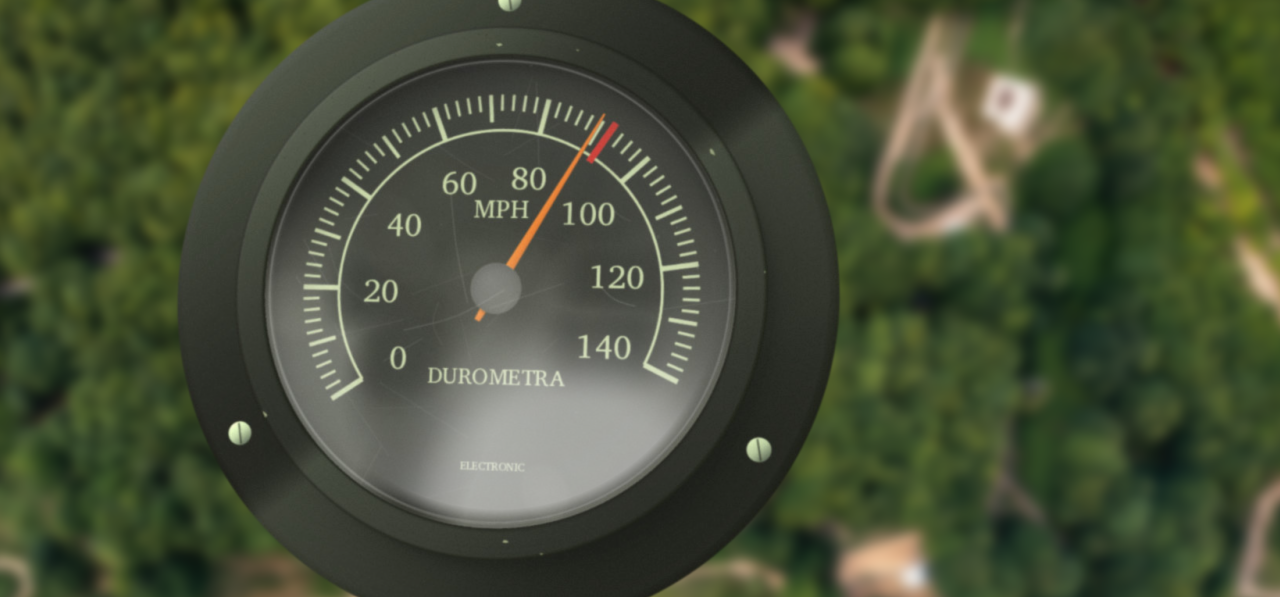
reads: {"value": 90, "unit": "mph"}
